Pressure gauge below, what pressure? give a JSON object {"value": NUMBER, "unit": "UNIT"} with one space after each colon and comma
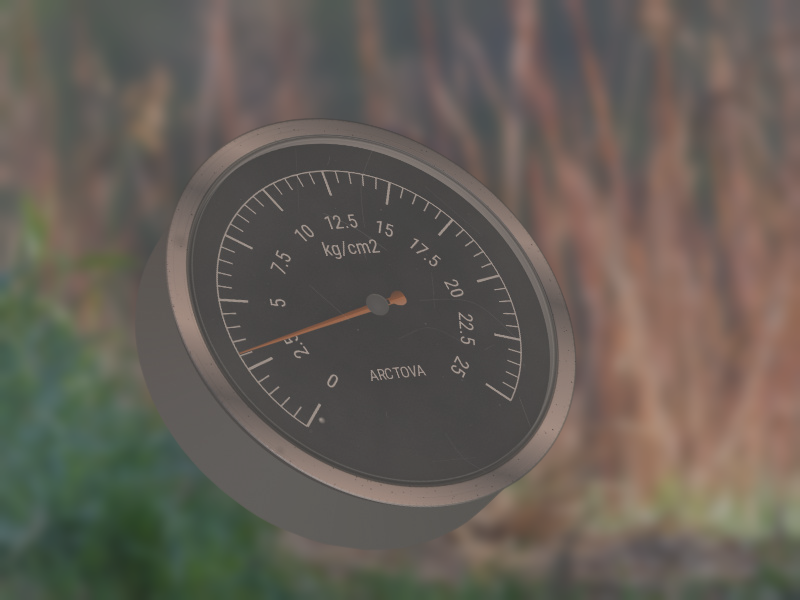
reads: {"value": 3, "unit": "kg/cm²"}
